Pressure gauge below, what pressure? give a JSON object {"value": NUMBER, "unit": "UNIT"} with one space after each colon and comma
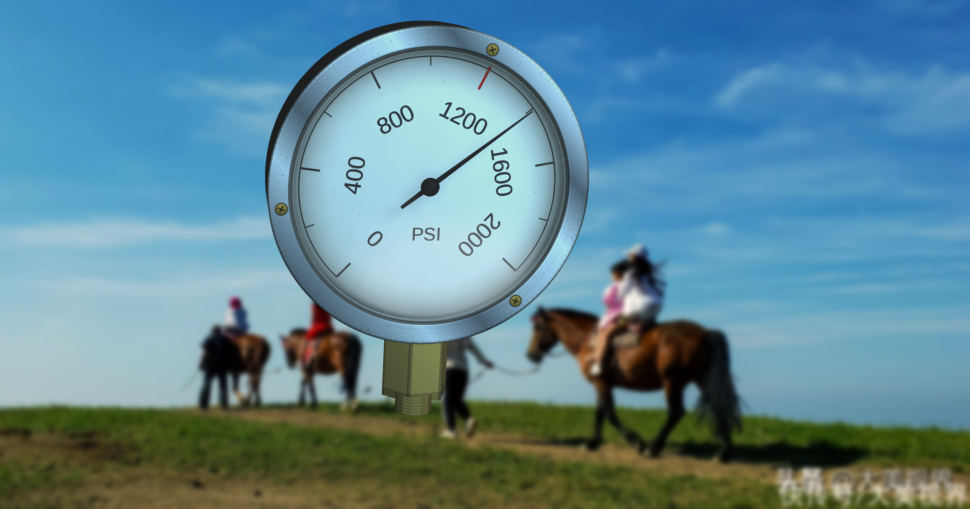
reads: {"value": 1400, "unit": "psi"}
